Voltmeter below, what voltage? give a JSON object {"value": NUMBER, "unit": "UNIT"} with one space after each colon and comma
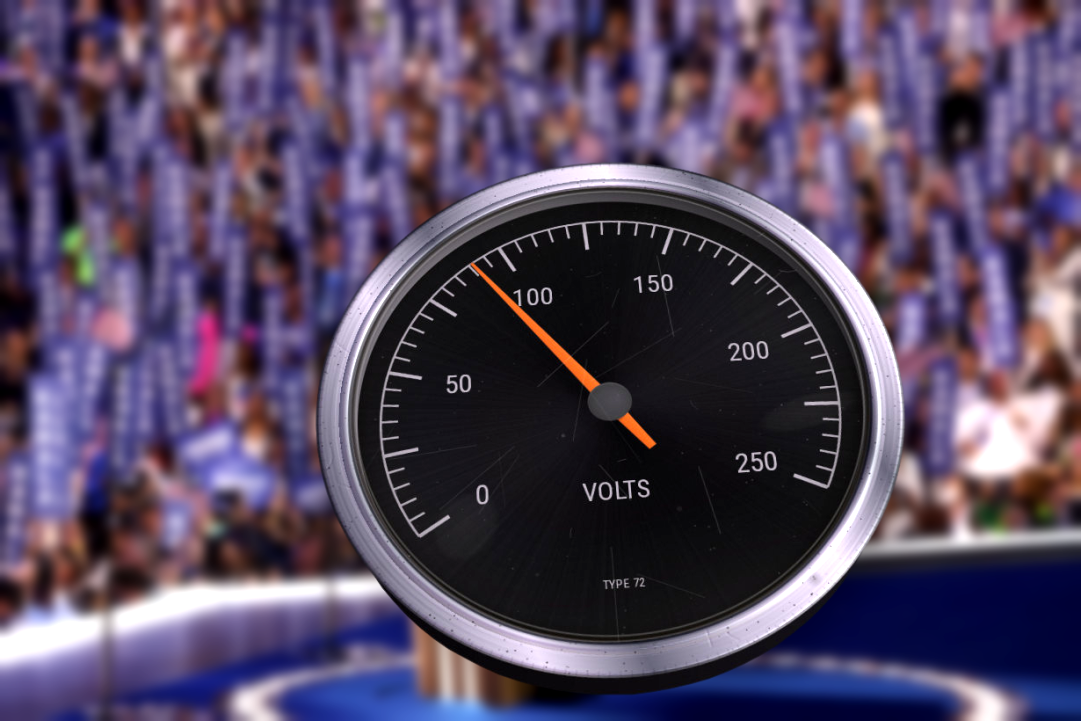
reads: {"value": 90, "unit": "V"}
